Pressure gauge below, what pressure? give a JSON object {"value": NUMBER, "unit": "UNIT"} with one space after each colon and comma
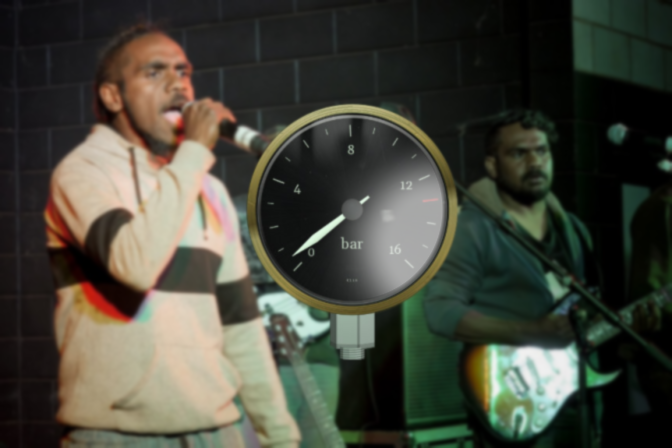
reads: {"value": 0.5, "unit": "bar"}
